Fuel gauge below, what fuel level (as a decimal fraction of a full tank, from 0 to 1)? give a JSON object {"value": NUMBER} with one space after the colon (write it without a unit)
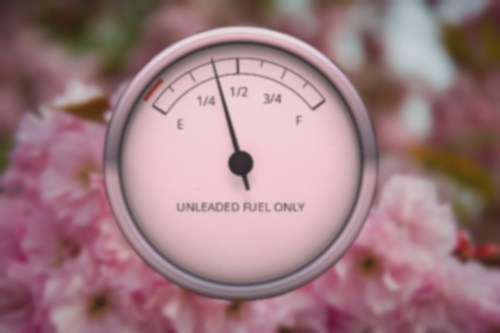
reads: {"value": 0.375}
